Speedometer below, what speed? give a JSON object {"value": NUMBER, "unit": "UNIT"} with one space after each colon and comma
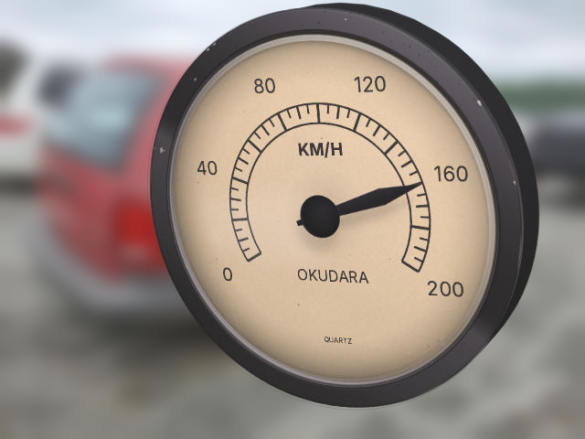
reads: {"value": 160, "unit": "km/h"}
